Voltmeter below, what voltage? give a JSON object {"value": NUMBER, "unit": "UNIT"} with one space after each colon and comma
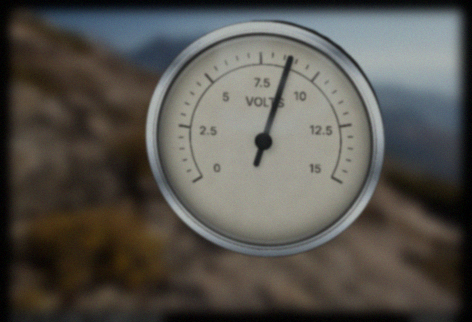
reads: {"value": 8.75, "unit": "V"}
